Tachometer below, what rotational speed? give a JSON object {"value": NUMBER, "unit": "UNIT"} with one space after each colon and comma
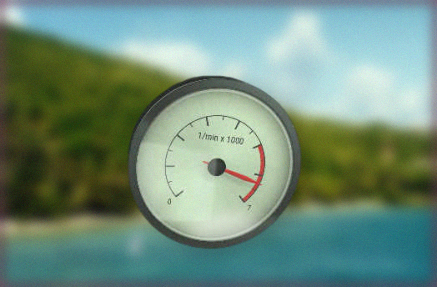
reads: {"value": 6250, "unit": "rpm"}
